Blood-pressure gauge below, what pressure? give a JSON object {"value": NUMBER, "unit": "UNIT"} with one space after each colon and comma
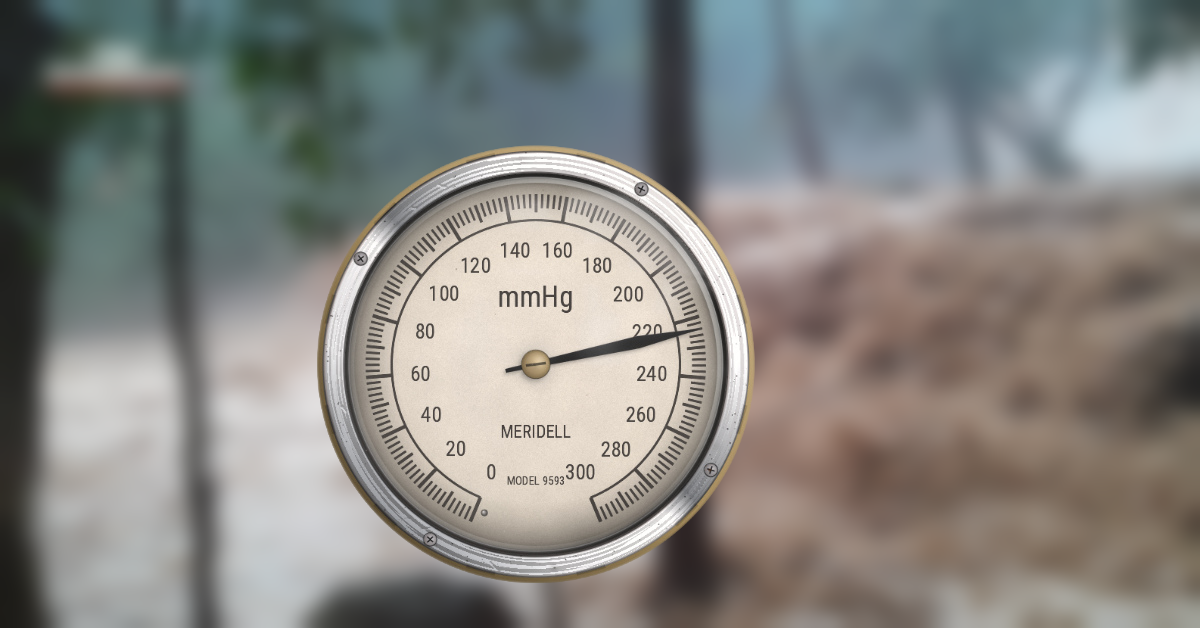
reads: {"value": 224, "unit": "mmHg"}
